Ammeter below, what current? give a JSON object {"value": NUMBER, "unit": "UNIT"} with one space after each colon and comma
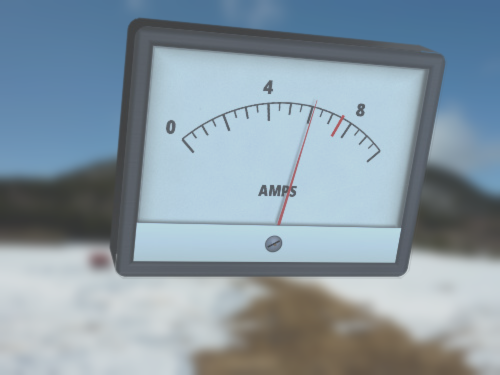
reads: {"value": 6, "unit": "A"}
